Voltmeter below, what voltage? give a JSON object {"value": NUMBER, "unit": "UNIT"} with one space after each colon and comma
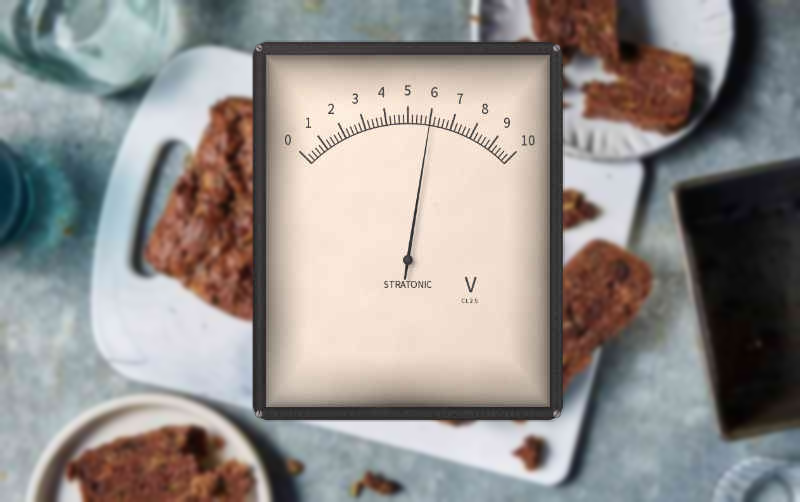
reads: {"value": 6, "unit": "V"}
